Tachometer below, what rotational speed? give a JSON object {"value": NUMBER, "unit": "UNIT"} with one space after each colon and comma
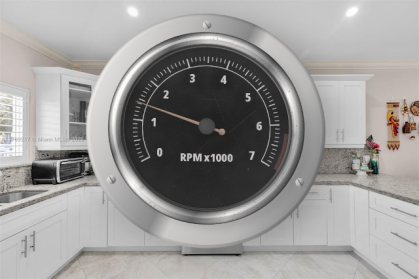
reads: {"value": 1400, "unit": "rpm"}
